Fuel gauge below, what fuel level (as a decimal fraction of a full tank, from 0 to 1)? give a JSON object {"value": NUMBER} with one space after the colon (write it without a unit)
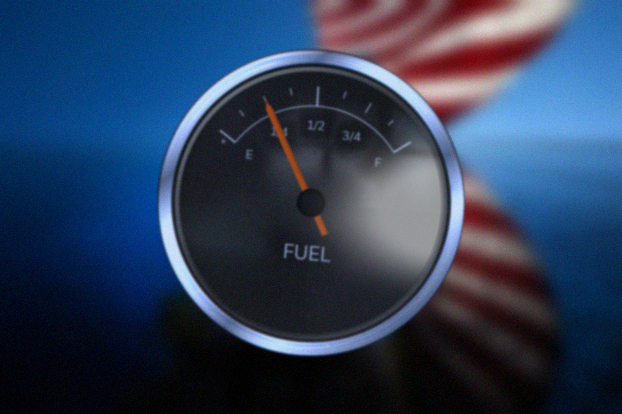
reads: {"value": 0.25}
